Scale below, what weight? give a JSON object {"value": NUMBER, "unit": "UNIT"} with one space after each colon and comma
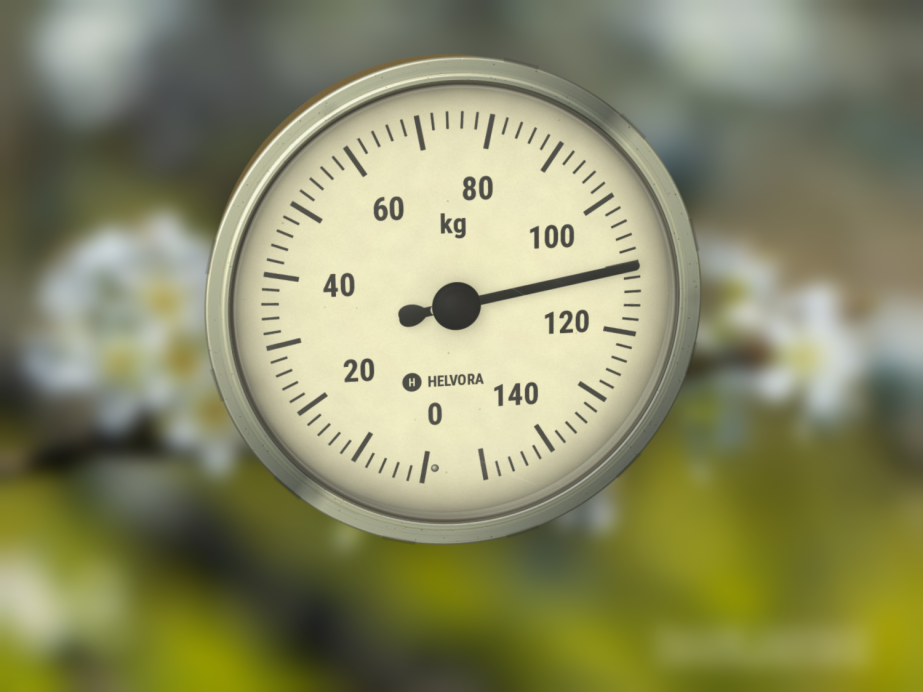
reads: {"value": 110, "unit": "kg"}
